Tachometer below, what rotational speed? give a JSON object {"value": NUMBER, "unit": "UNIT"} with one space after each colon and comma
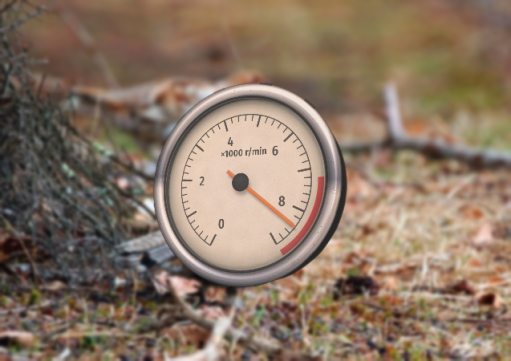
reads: {"value": 8400, "unit": "rpm"}
